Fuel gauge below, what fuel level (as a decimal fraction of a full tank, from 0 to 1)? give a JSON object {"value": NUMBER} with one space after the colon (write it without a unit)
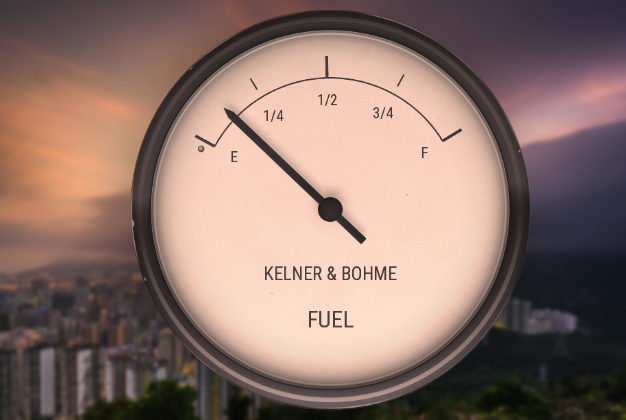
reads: {"value": 0.125}
